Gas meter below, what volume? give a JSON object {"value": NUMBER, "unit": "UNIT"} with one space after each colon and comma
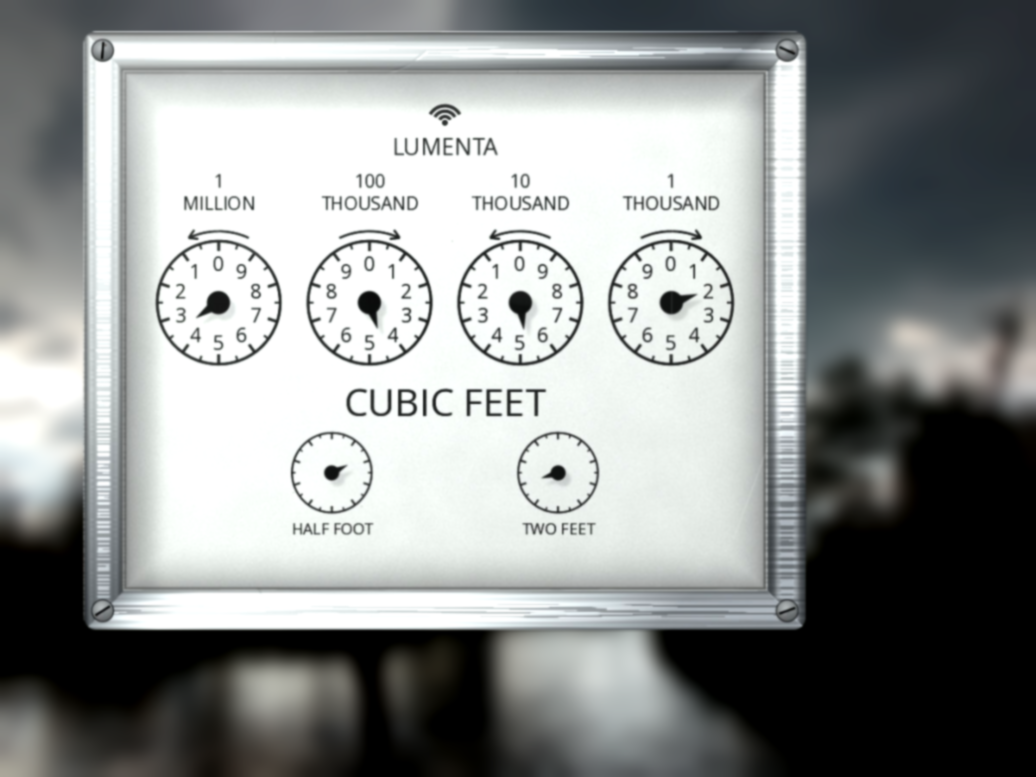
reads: {"value": 345200, "unit": "ft³"}
